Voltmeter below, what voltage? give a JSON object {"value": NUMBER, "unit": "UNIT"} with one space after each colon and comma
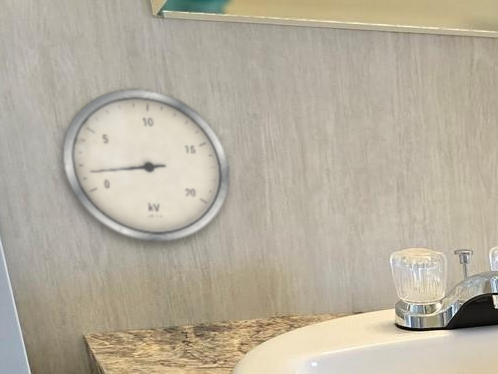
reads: {"value": 1.5, "unit": "kV"}
